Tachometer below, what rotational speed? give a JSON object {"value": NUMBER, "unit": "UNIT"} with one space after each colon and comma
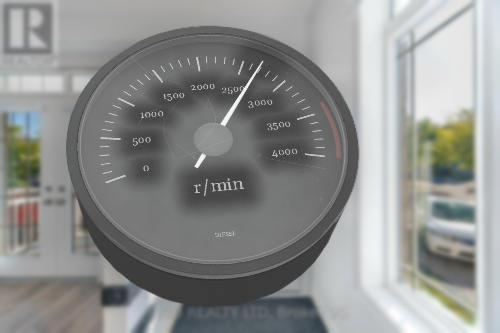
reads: {"value": 2700, "unit": "rpm"}
